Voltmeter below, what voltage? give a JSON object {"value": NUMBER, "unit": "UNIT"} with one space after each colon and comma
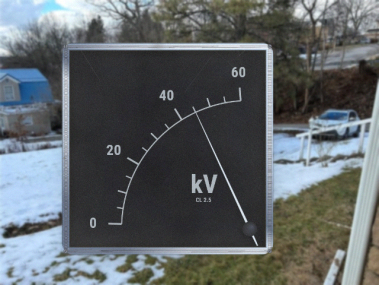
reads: {"value": 45, "unit": "kV"}
